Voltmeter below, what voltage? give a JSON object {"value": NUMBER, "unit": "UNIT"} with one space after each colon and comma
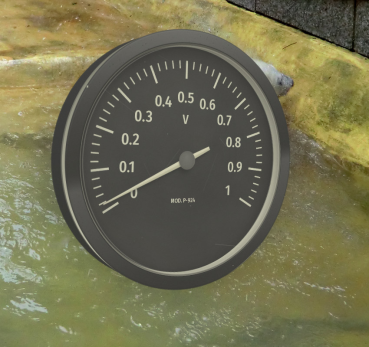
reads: {"value": 0.02, "unit": "V"}
